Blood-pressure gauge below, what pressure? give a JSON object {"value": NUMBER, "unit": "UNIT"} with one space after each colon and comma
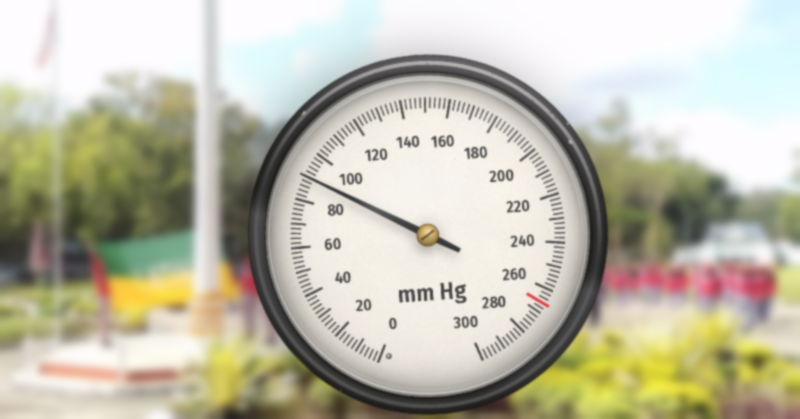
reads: {"value": 90, "unit": "mmHg"}
